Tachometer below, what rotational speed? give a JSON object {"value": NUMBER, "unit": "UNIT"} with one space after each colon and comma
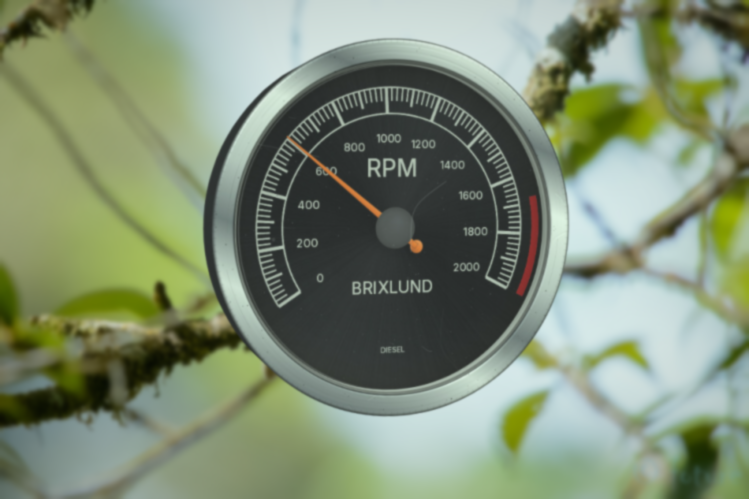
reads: {"value": 600, "unit": "rpm"}
